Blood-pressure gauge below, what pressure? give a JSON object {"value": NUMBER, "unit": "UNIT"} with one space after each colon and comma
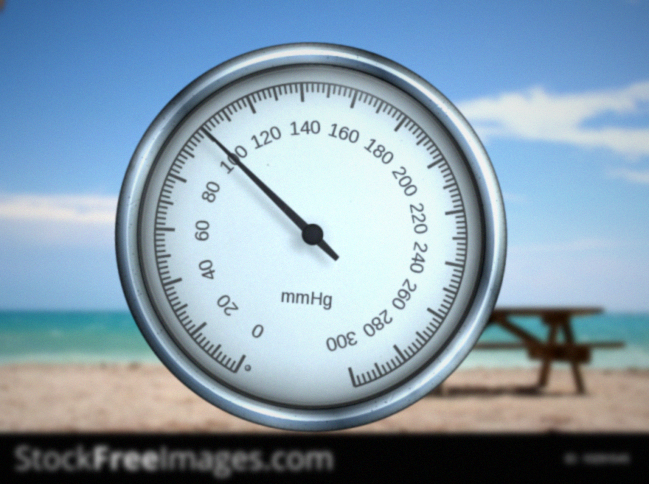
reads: {"value": 100, "unit": "mmHg"}
